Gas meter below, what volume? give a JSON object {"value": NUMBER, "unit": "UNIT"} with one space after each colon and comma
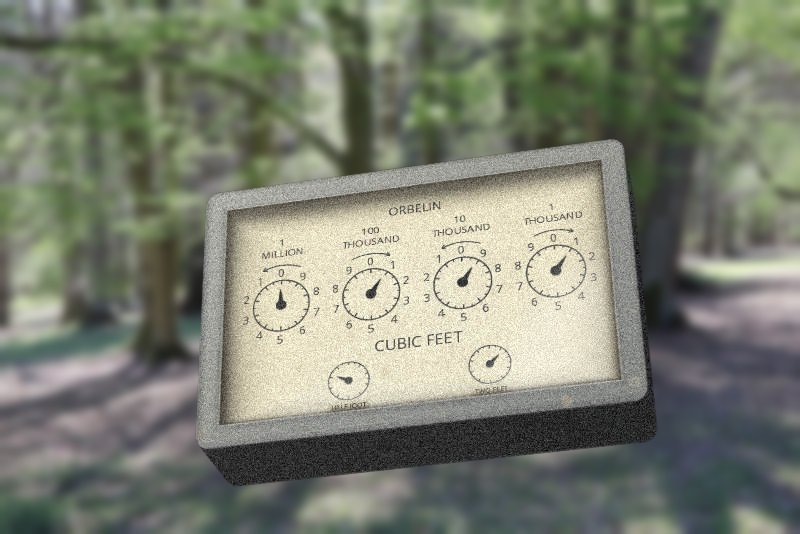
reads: {"value": 9100, "unit": "ft³"}
